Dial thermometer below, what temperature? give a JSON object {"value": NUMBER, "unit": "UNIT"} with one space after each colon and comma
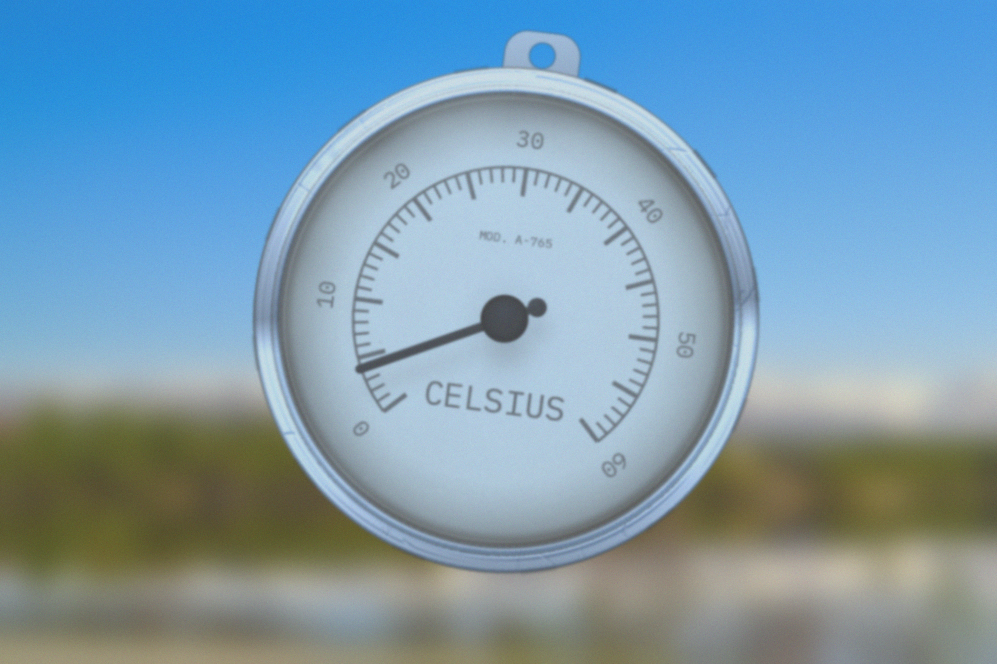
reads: {"value": 4, "unit": "°C"}
